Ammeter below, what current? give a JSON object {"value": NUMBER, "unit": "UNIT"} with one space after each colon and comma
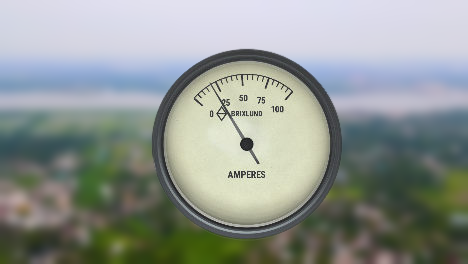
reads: {"value": 20, "unit": "A"}
